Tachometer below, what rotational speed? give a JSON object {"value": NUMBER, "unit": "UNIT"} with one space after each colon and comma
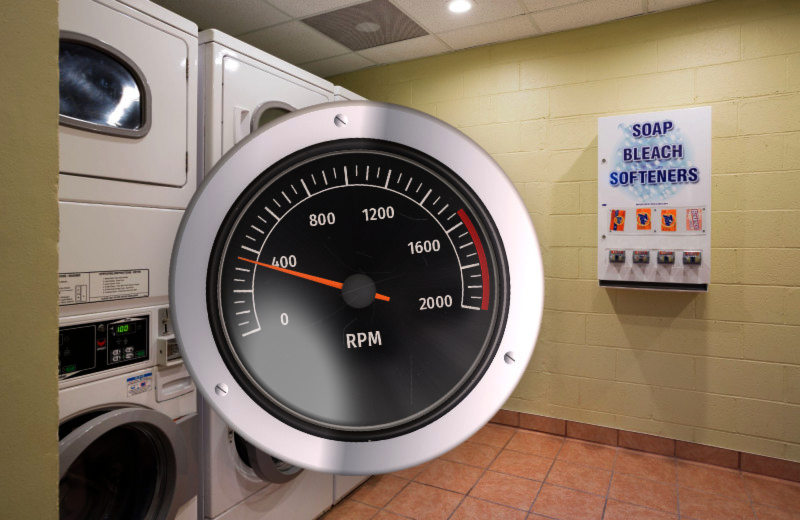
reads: {"value": 350, "unit": "rpm"}
